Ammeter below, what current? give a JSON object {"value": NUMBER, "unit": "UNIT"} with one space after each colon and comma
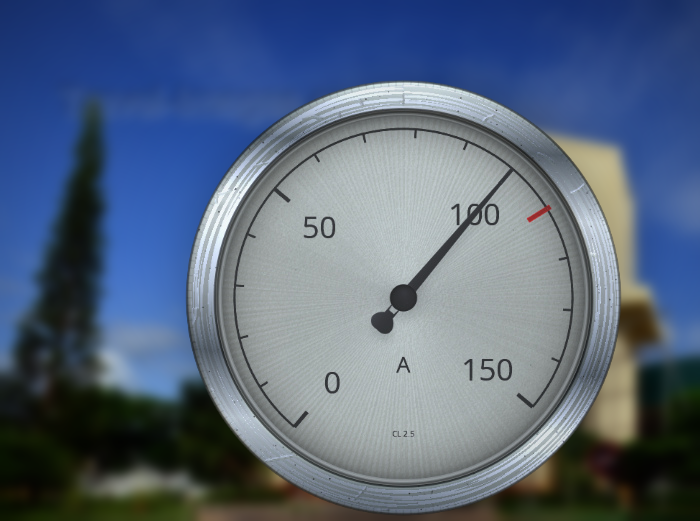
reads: {"value": 100, "unit": "A"}
